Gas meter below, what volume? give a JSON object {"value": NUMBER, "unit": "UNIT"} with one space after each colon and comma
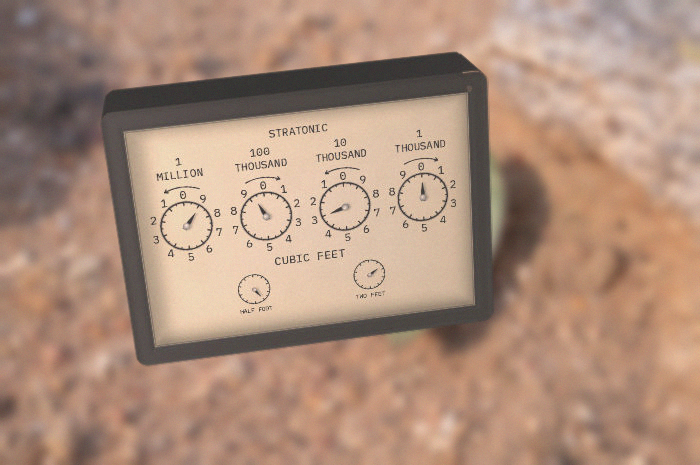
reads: {"value": 893000, "unit": "ft³"}
